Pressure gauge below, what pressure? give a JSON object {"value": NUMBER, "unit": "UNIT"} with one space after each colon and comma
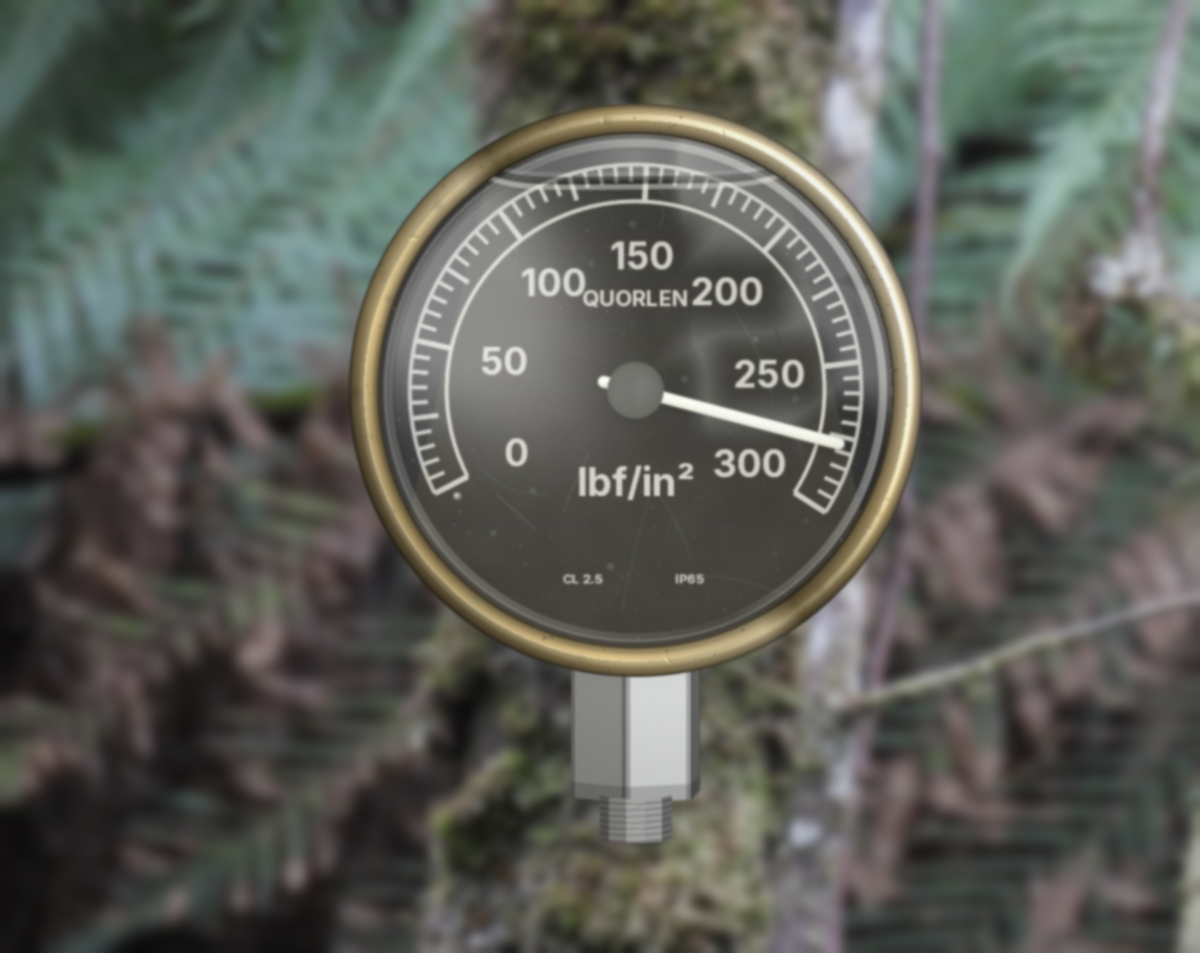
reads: {"value": 277.5, "unit": "psi"}
